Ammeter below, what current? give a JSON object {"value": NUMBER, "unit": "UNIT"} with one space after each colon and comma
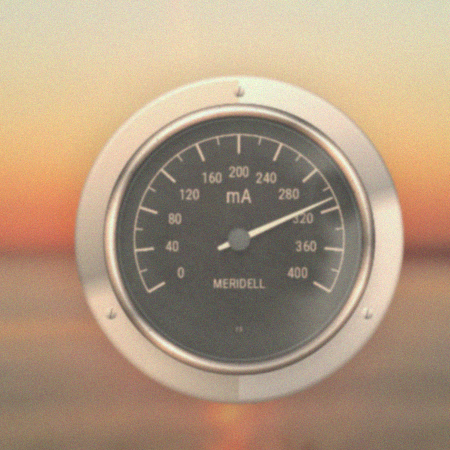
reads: {"value": 310, "unit": "mA"}
